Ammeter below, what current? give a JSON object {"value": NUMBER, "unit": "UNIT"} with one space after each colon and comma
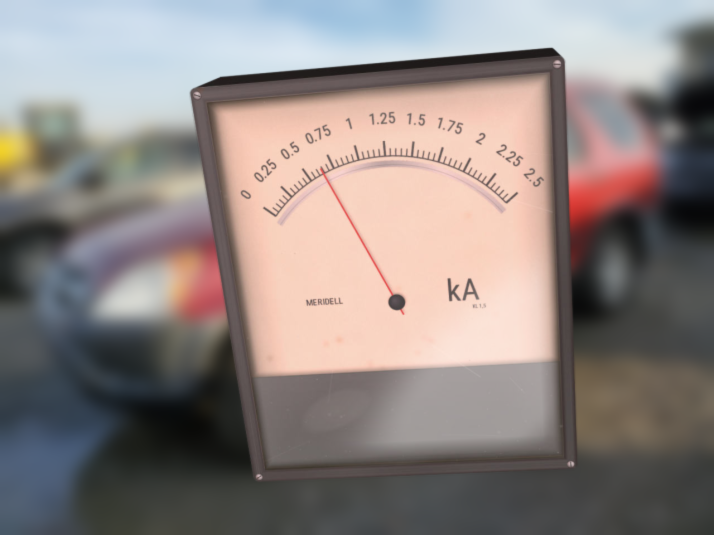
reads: {"value": 0.65, "unit": "kA"}
